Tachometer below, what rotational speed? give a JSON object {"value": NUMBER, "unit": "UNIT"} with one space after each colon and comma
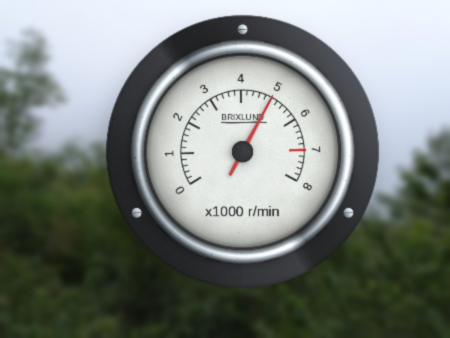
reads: {"value": 5000, "unit": "rpm"}
